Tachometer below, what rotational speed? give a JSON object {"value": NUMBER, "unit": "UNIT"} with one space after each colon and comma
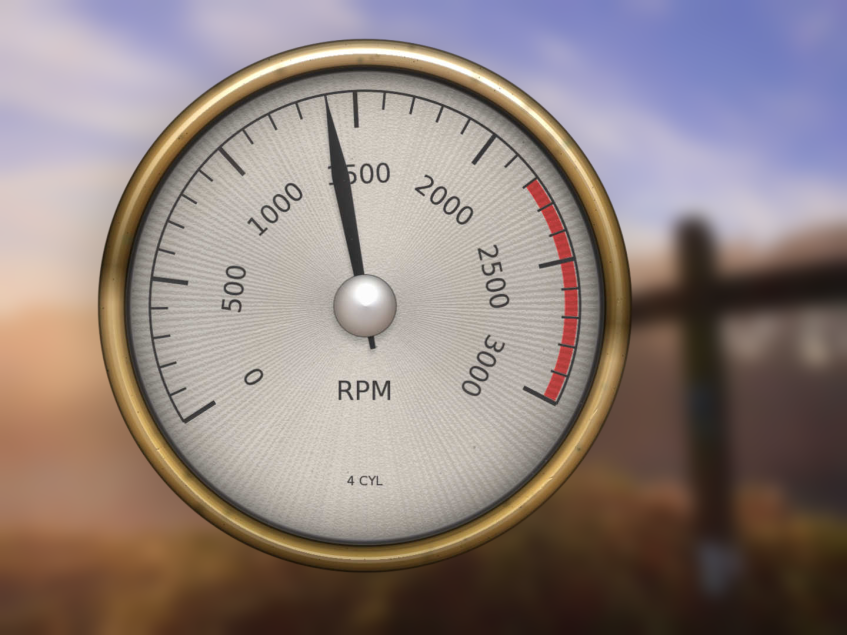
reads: {"value": 1400, "unit": "rpm"}
